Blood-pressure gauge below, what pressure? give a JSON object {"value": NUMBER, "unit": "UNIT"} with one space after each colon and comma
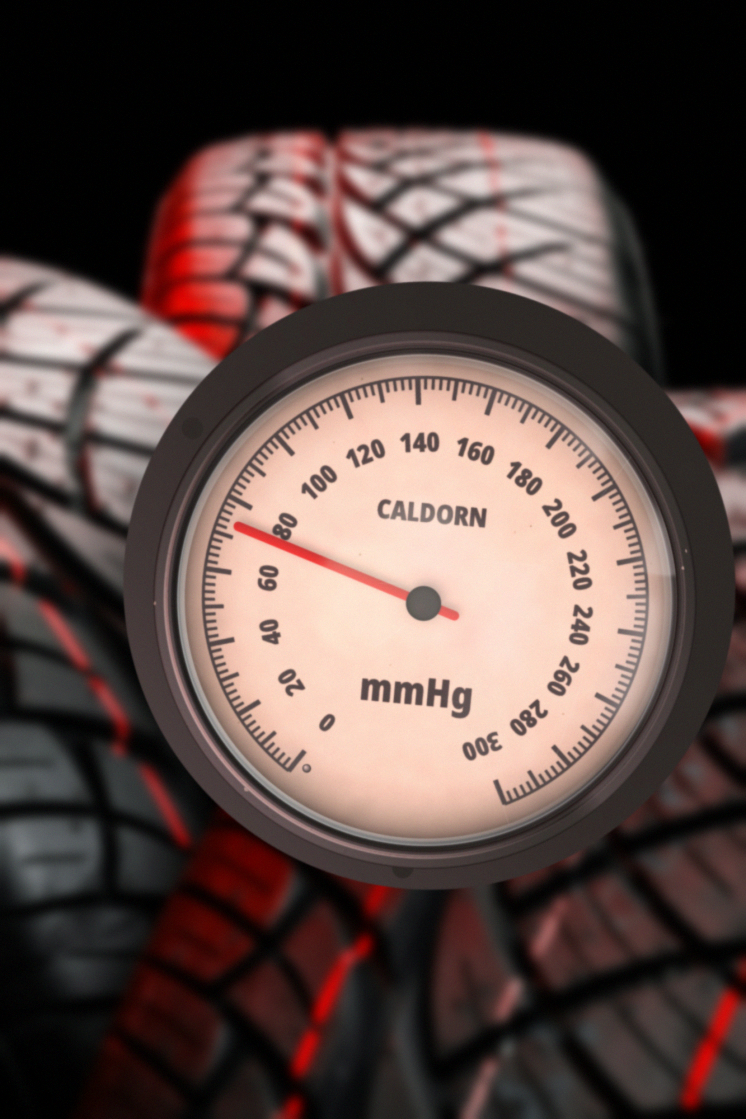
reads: {"value": 74, "unit": "mmHg"}
